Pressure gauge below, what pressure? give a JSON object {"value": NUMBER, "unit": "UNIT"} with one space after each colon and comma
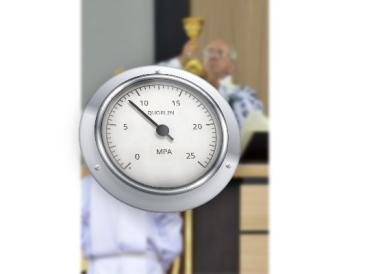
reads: {"value": 8.5, "unit": "MPa"}
